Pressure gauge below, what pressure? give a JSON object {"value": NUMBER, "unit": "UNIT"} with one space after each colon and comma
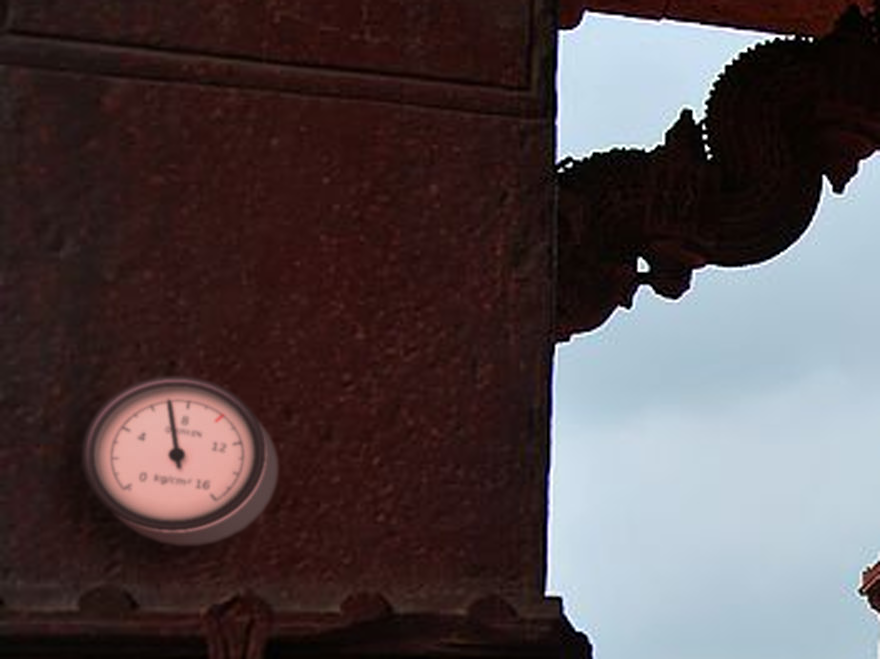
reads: {"value": 7, "unit": "kg/cm²"}
